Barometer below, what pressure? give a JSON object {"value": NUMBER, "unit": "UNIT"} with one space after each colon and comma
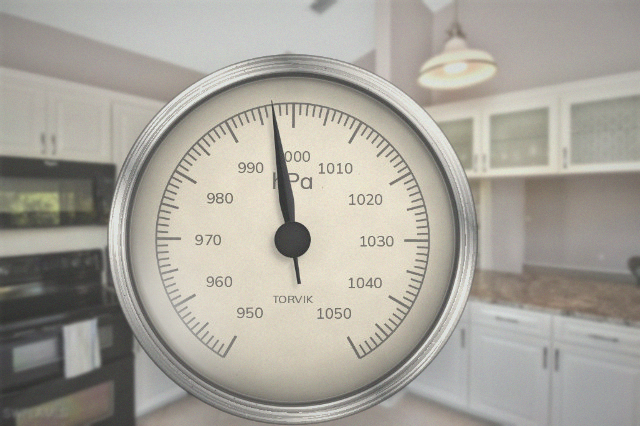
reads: {"value": 997, "unit": "hPa"}
